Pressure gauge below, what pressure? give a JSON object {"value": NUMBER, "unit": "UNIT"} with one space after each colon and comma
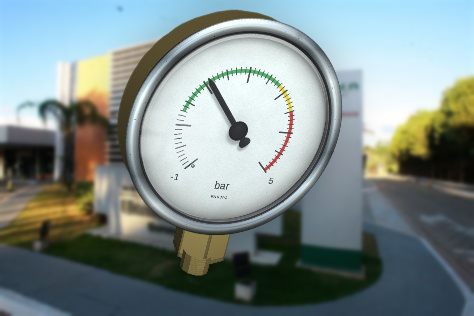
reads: {"value": 1.1, "unit": "bar"}
